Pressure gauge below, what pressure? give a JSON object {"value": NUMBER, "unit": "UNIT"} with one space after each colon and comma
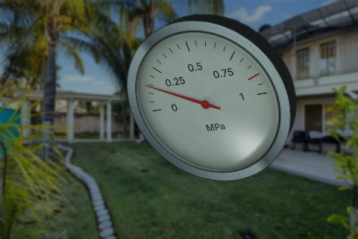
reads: {"value": 0.15, "unit": "MPa"}
